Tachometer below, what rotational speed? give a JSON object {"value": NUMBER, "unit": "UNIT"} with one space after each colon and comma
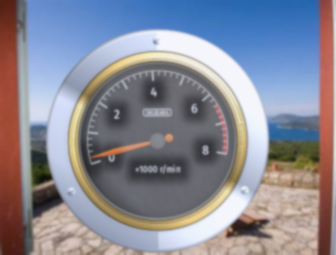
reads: {"value": 200, "unit": "rpm"}
